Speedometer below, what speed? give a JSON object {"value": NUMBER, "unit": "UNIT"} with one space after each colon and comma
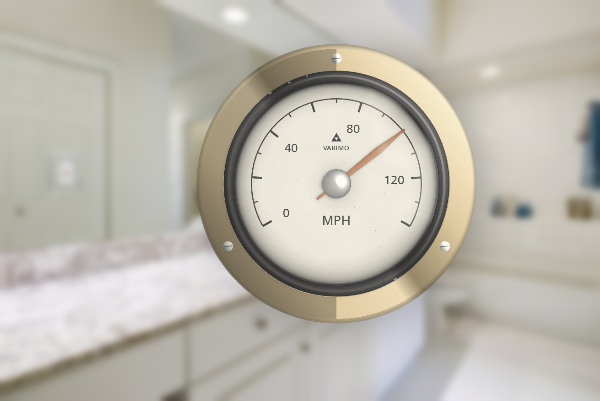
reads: {"value": 100, "unit": "mph"}
